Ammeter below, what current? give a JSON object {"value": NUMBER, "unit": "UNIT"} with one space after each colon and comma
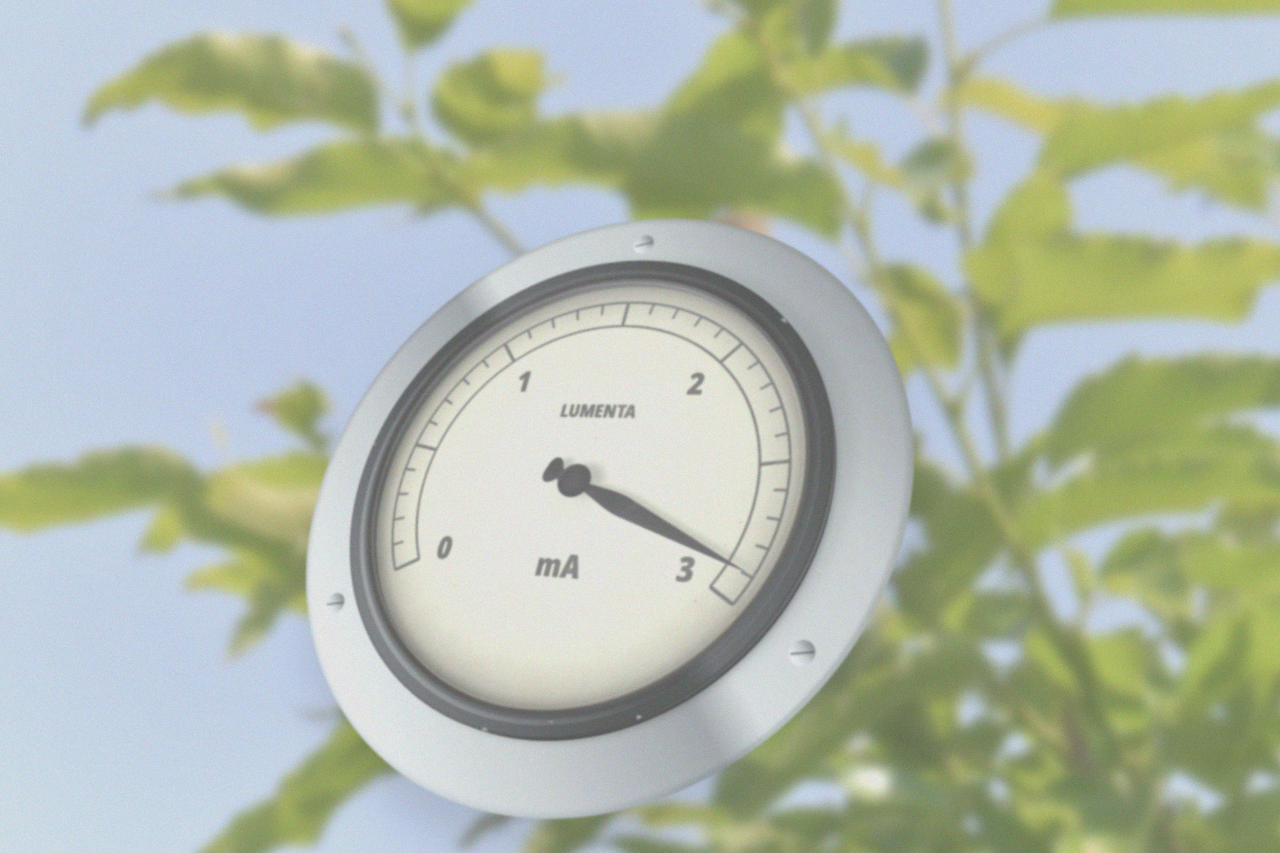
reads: {"value": 2.9, "unit": "mA"}
